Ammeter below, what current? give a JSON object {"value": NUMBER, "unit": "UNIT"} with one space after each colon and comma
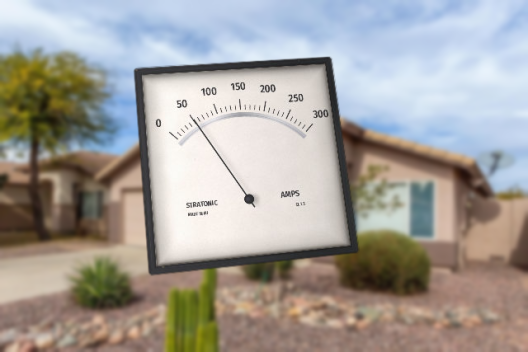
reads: {"value": 50, "unit": "A"}
